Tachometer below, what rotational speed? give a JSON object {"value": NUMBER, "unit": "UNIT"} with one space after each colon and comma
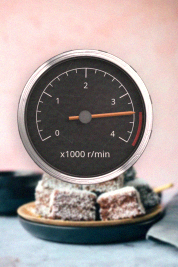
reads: {"value": 3400, "unit": "rpm"}
